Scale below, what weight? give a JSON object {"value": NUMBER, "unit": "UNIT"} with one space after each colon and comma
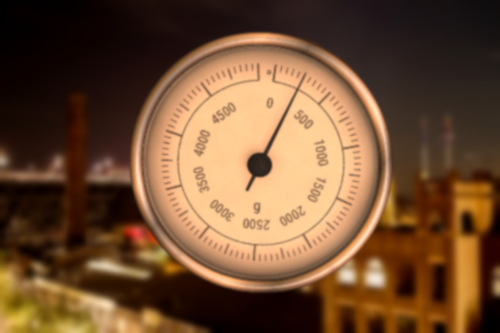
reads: {"value": 250, "unit": "g"}
